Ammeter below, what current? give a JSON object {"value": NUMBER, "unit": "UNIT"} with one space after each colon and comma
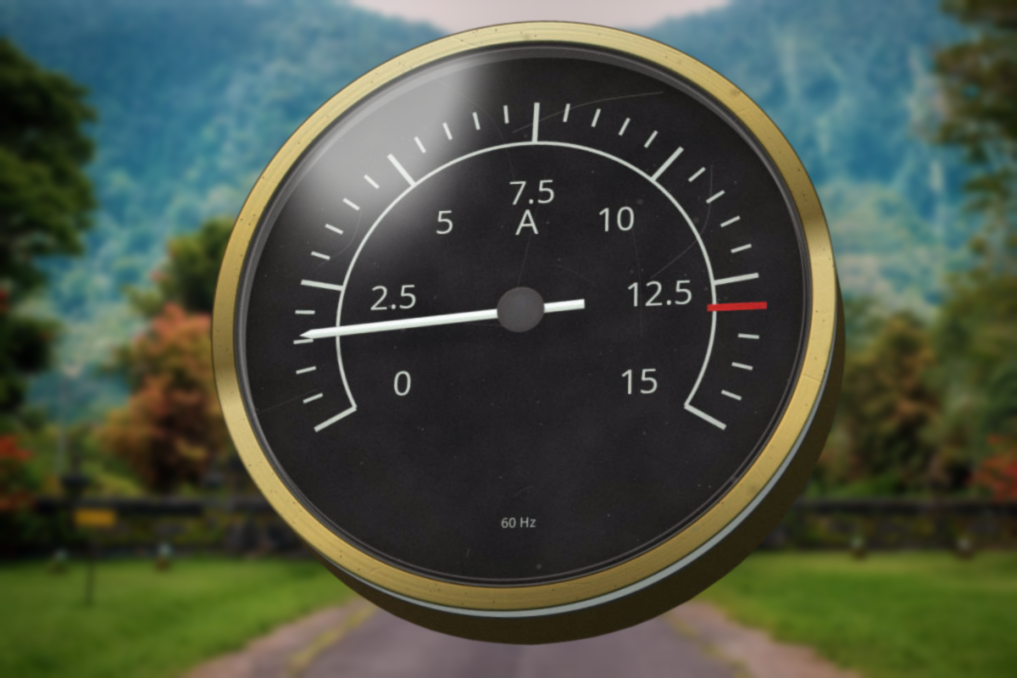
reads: {"value": 1.5, "unit": "A"}
